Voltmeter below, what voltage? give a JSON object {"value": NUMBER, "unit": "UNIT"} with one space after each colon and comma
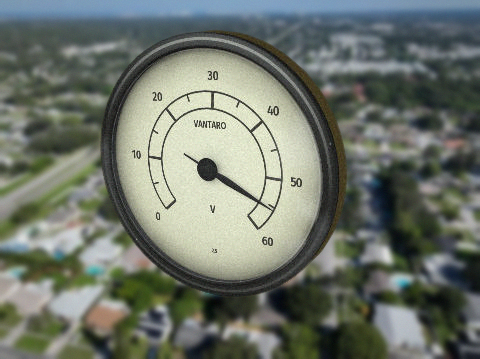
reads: {"value": 55, "unit": "V"}
